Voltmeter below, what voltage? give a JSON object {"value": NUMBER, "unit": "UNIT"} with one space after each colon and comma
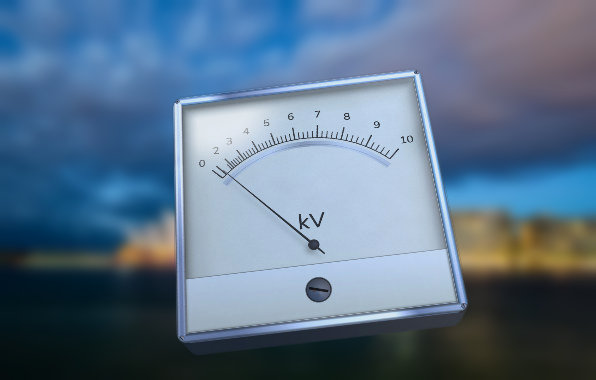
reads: {"value": 1, "unit": "kV"}
